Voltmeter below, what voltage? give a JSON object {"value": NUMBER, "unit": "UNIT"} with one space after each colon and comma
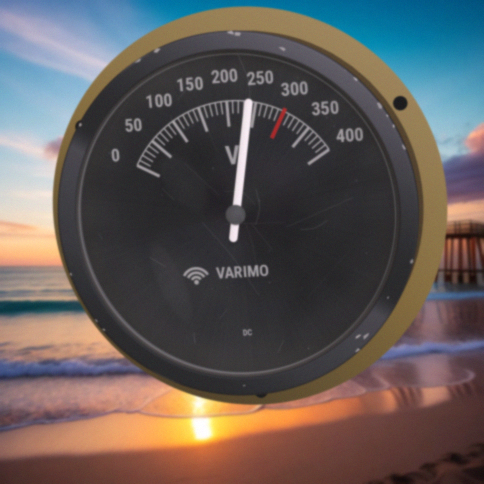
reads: {"value": 240, "unit": "V"}
